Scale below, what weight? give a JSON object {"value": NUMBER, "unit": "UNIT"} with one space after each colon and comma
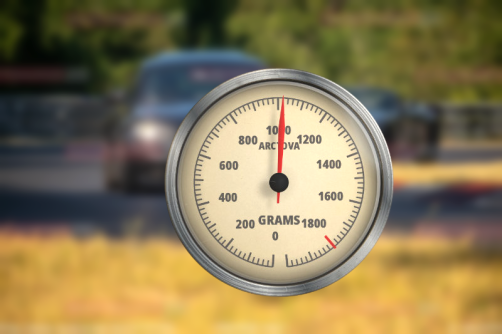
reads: {"value": 1020, "unit": "g"}
